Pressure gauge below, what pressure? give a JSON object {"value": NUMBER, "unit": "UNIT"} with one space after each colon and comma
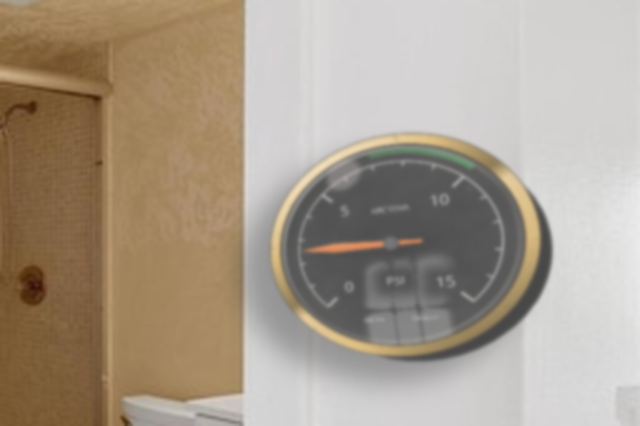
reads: {"value": 2.5, "unit": "psi"}
